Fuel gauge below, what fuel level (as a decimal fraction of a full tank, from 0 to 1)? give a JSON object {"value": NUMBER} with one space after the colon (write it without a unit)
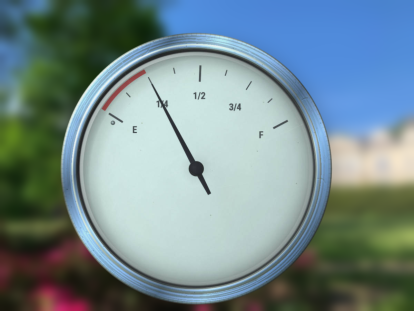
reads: {"value": 0.25}
